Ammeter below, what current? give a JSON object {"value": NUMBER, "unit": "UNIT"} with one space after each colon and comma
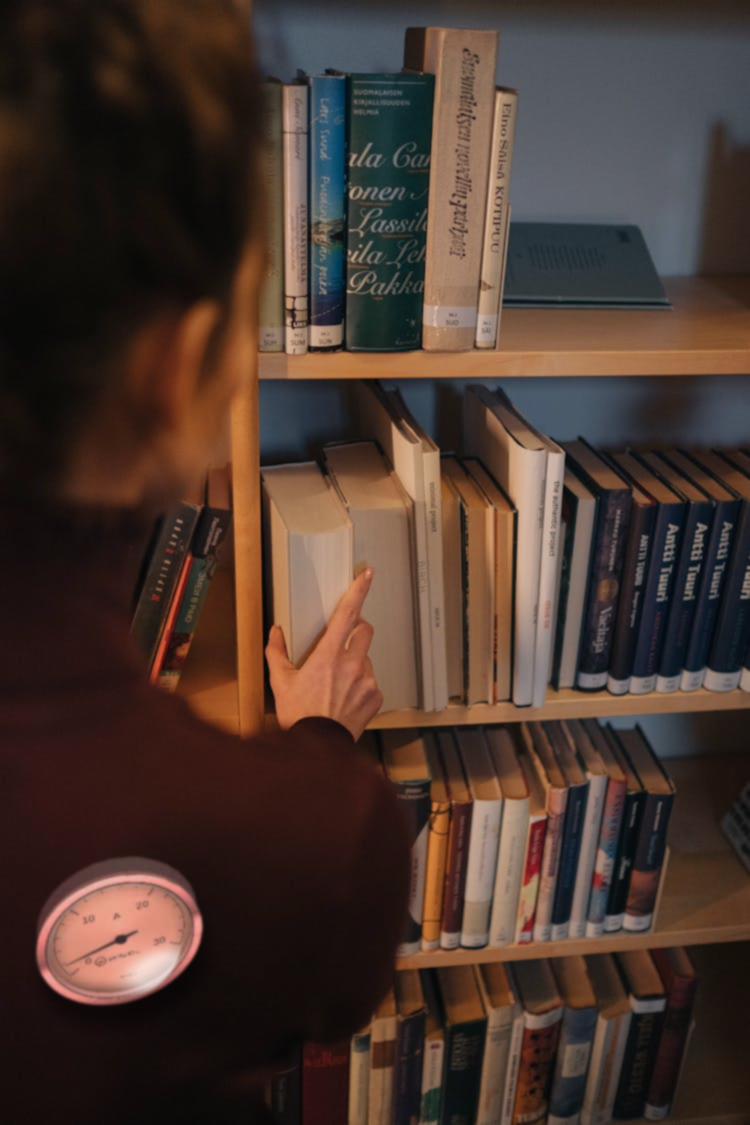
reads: {"value": 2, "unit": "A"}
